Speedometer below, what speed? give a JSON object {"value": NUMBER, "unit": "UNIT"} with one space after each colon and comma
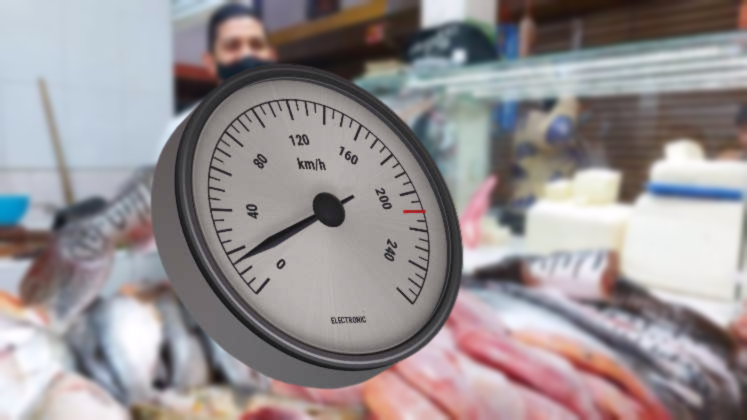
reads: {"value": 15, "unit": "km/h"}
